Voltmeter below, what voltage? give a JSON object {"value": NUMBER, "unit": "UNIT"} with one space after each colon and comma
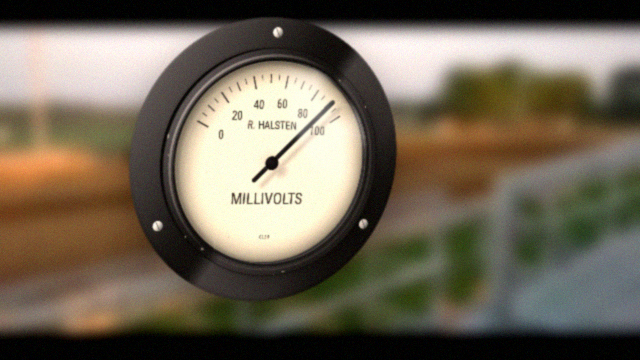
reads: {"value": 90, "unit": "mV"}
